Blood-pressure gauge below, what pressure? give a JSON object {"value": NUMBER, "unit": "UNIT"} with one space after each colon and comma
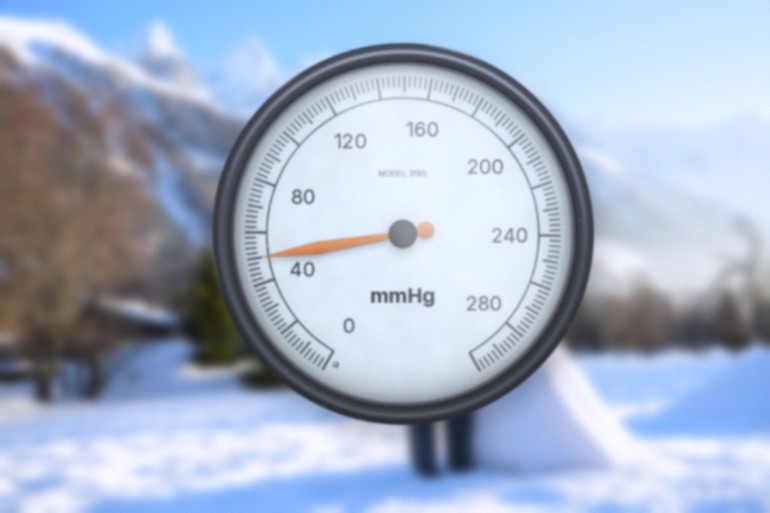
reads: {"value": 50, "unit": "mmHg"}
